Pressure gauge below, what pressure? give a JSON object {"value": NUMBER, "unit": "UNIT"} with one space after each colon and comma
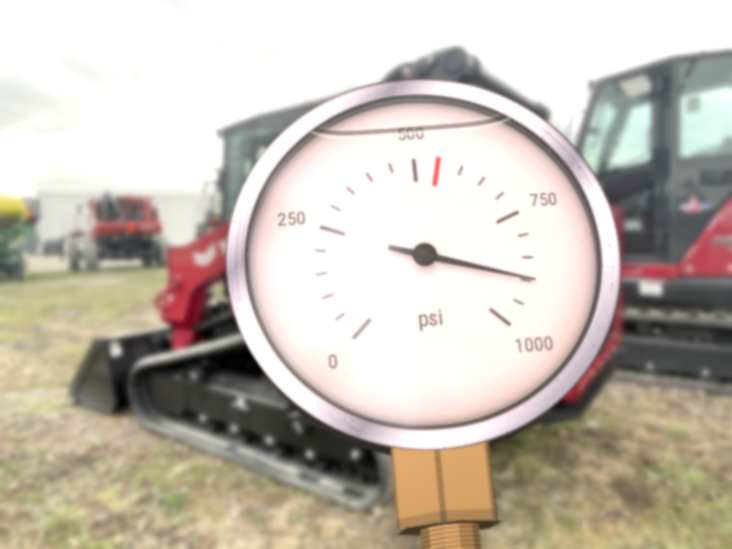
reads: {"value": 900, "unit": "psi"}
